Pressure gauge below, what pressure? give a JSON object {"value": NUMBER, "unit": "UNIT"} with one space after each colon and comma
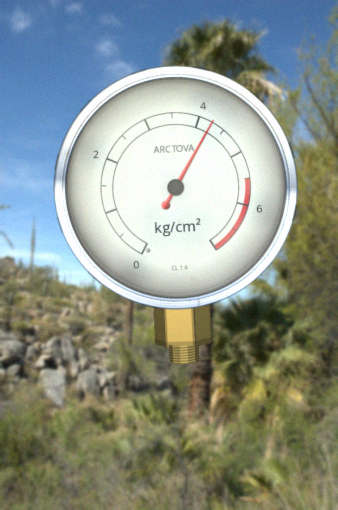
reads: {"value": 4.25, "unit": "kg/cm²"}
